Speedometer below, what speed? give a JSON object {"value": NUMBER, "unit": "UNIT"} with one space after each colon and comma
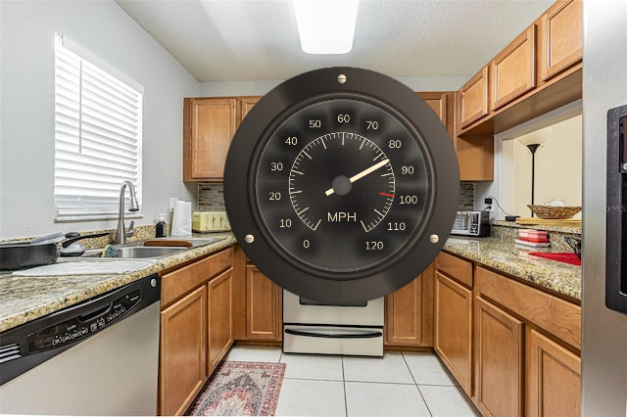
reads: {"value": 84, "unit": "mph"}
